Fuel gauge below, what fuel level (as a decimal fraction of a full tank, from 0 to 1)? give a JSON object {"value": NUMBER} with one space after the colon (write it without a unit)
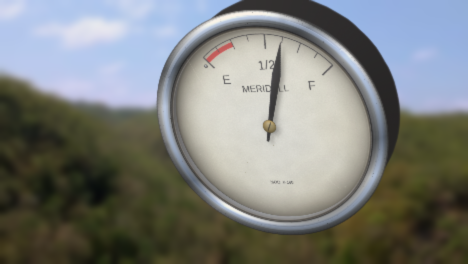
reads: {"value": 0.625}
